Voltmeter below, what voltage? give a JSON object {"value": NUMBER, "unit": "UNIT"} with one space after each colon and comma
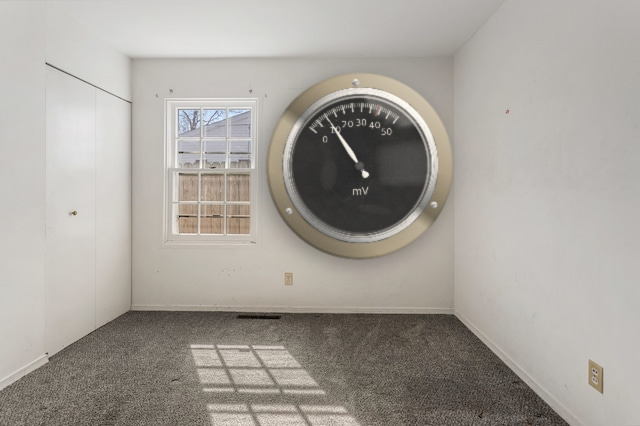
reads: {"value": 10, "unit": "mV"}
